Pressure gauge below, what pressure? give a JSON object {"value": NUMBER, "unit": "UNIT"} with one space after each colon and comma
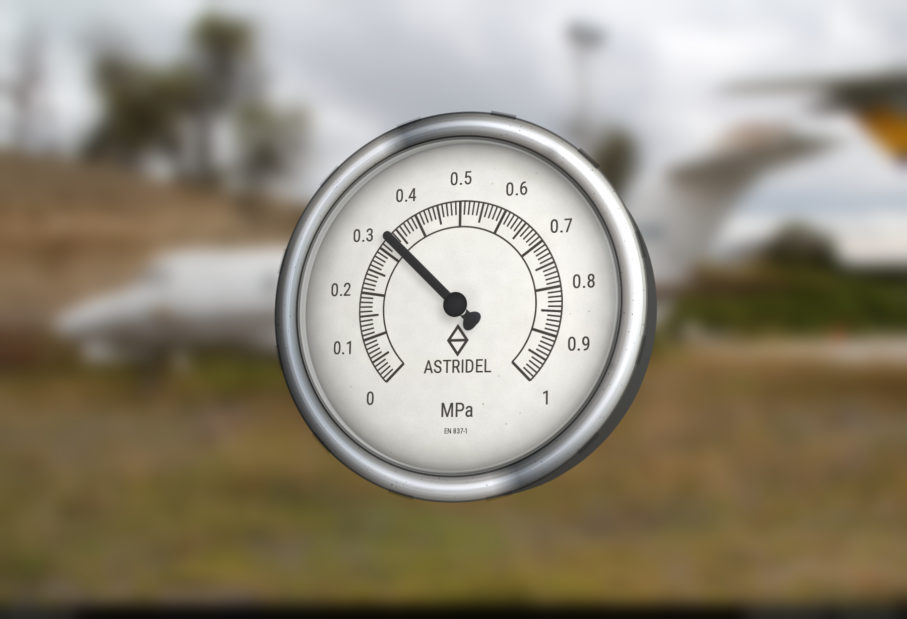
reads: {"value": 0.33, "unit": "MPa"}
